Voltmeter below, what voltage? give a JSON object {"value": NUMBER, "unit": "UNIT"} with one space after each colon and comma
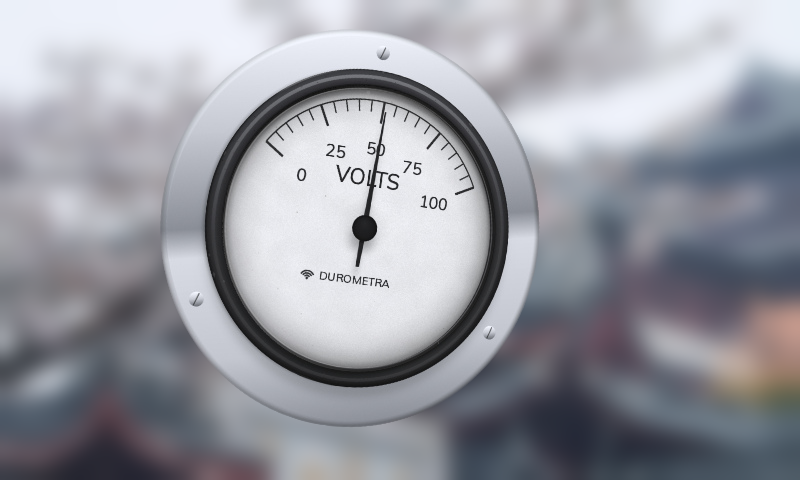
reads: {"value": 50, "unit": "V"}
